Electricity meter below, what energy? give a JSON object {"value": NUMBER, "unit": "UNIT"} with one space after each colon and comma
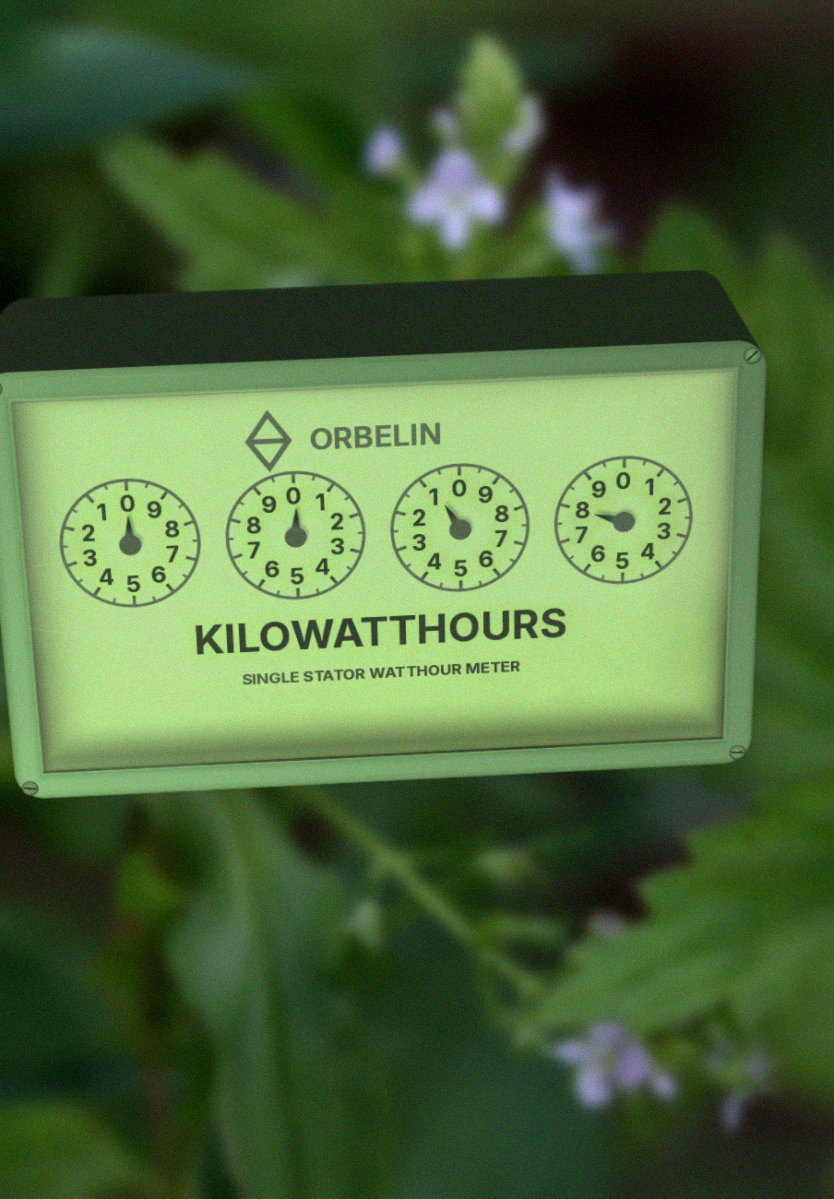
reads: {"value": 8, "unit": "kWh"}
